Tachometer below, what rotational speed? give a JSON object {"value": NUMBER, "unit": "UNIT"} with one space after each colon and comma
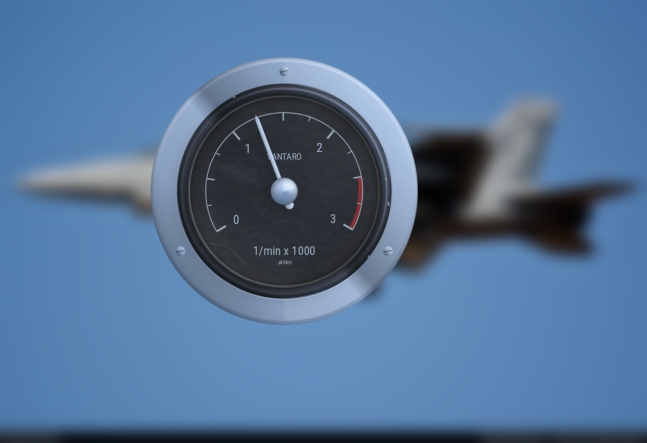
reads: {"value": 1250, "unit": "rpm"}
